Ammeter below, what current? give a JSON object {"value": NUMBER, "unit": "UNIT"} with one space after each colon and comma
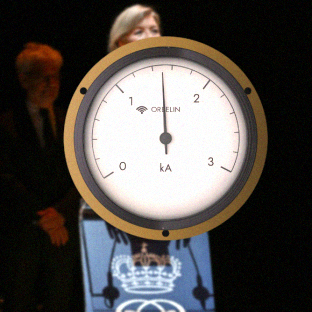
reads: {"value": 1.5, "unit": "kA"}
